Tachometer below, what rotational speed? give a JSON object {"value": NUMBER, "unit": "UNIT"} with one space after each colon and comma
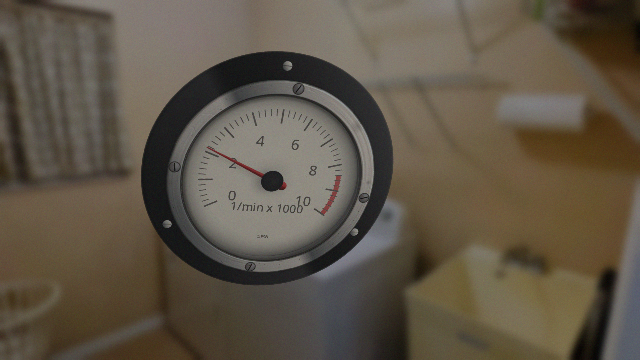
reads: {"value": 2200, "unit": "rpm"}
